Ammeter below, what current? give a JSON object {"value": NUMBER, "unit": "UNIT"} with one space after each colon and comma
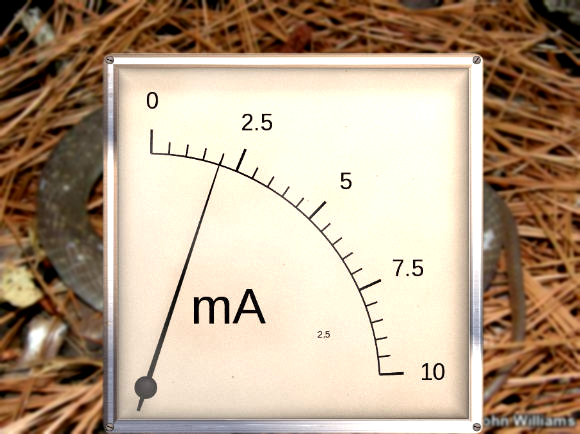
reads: {"value": 2, "unit": "mA"}
